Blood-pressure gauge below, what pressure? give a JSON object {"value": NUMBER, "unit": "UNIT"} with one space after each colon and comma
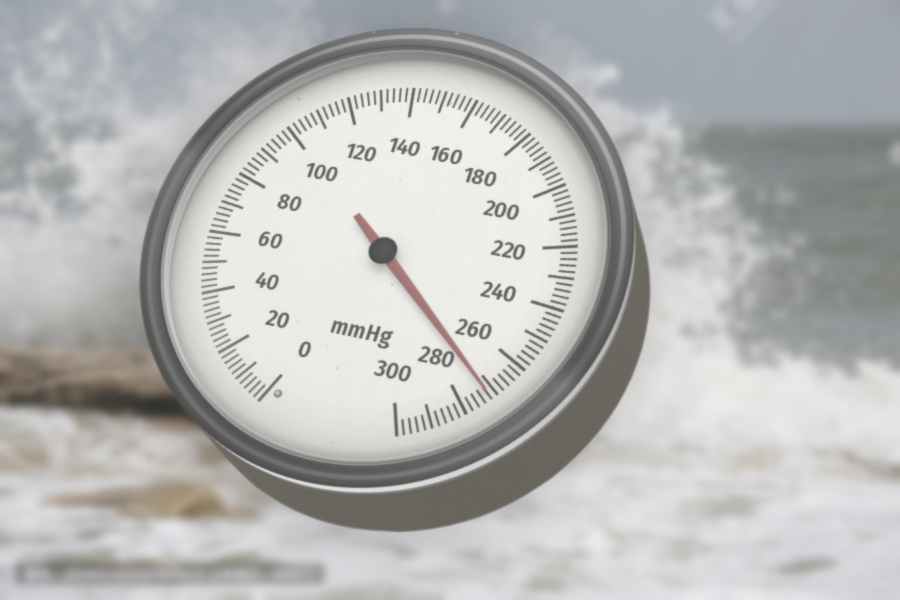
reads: {"value": 272, "unit": "mmHg"}
